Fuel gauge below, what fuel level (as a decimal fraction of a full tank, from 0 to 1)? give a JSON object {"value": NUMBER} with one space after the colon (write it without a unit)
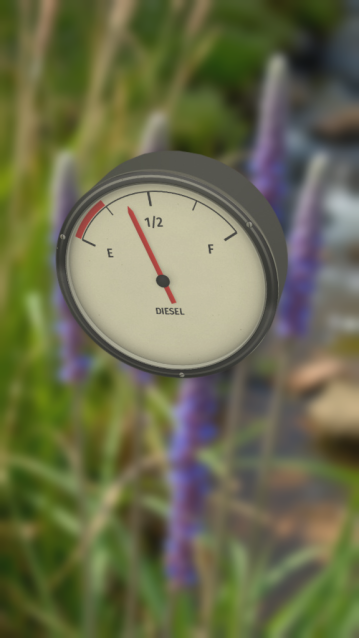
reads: {"value": 0.375}
